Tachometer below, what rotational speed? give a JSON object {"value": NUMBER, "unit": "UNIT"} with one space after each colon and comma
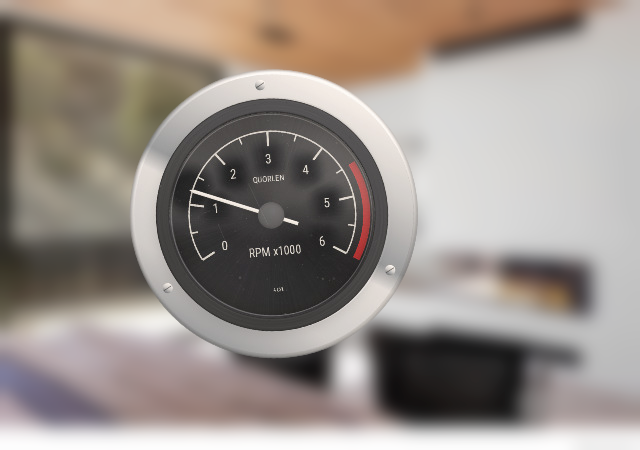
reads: {"value": 1250, "unit": "rpm"}
